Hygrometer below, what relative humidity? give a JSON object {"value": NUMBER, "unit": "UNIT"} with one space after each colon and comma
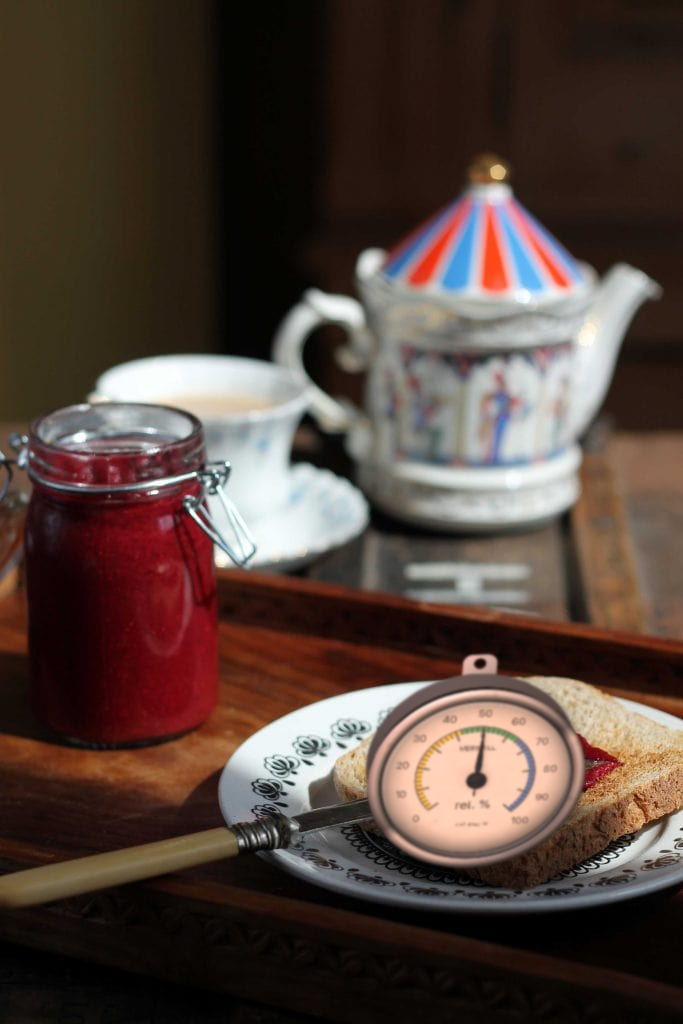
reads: {"value": 50, "unit": "%"}
